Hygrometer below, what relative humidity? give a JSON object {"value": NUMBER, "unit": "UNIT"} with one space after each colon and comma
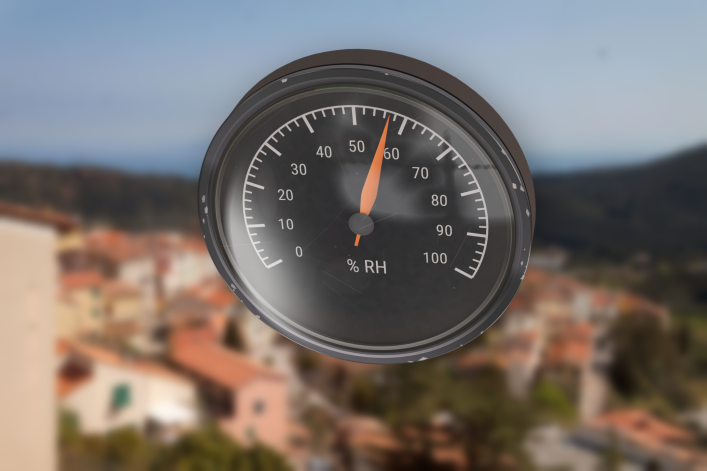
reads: {"value": 57, "unit": "%"}
